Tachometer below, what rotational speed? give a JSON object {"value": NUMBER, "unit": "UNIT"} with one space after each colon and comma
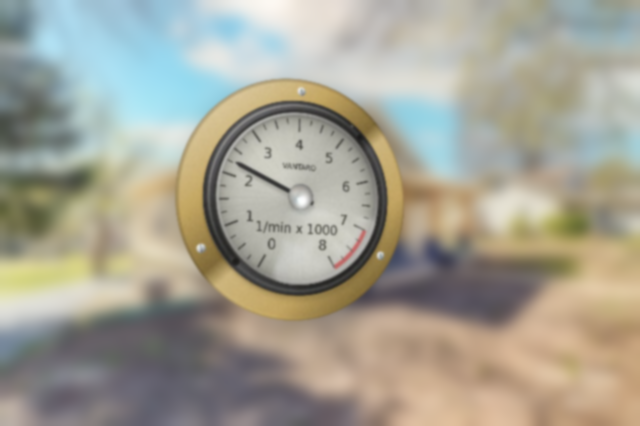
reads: {"value": 2250, "unit": "rpm"}
